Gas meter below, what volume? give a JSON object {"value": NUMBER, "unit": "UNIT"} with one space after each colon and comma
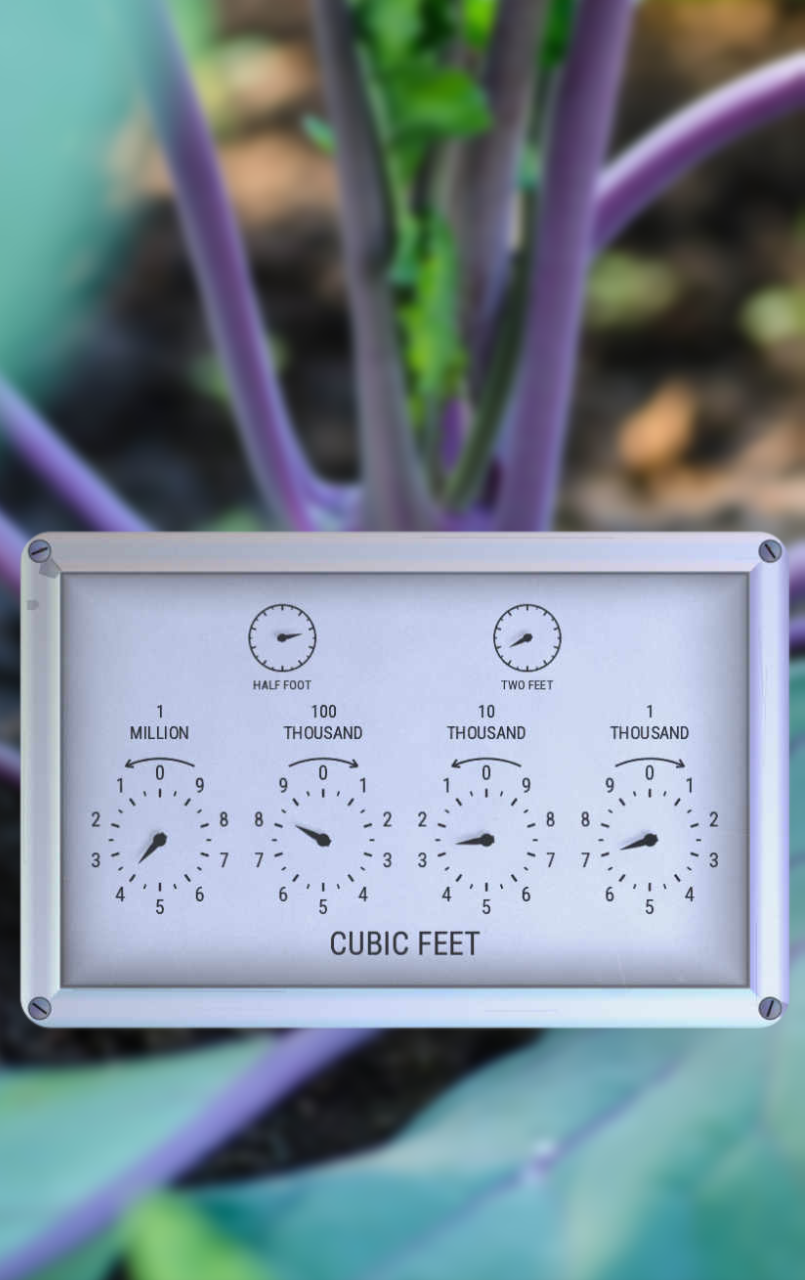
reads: {"value": 382700, "unit": "ft³"}
